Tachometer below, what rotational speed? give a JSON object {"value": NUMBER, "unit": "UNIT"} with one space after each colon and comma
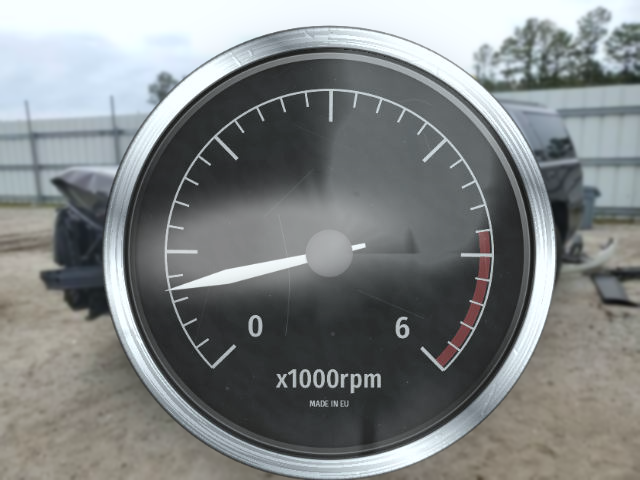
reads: {"value": 700, "unit": "rpm"}
